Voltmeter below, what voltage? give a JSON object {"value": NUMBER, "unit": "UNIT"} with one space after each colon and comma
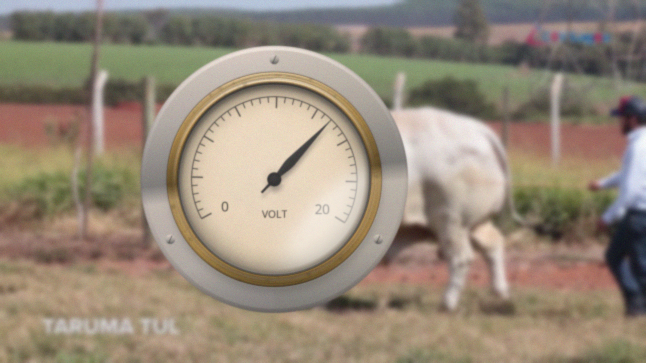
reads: {"value": 13.5, "unit": "V"}
